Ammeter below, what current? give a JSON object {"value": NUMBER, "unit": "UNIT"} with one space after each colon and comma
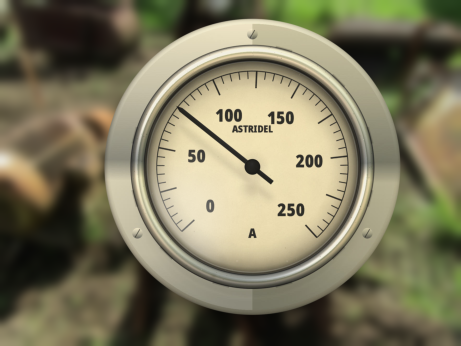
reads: {"value": 75, "unit": "A"}
